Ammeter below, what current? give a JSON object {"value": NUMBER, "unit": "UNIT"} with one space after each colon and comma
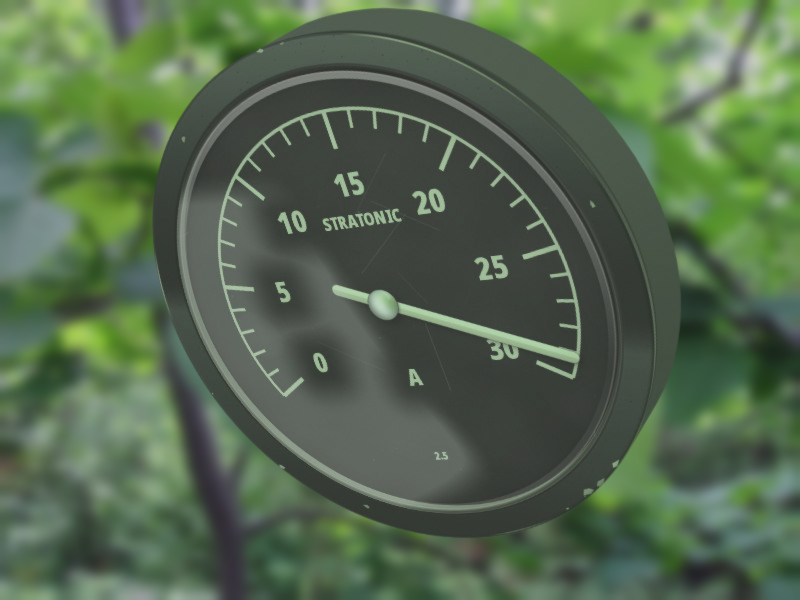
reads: {"value": 29, "unit": "A"}
